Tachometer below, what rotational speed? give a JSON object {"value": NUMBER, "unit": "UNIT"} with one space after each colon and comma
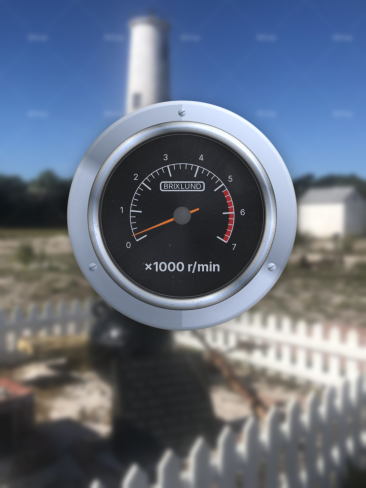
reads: {"value": 200, "unit": "rpm"}
